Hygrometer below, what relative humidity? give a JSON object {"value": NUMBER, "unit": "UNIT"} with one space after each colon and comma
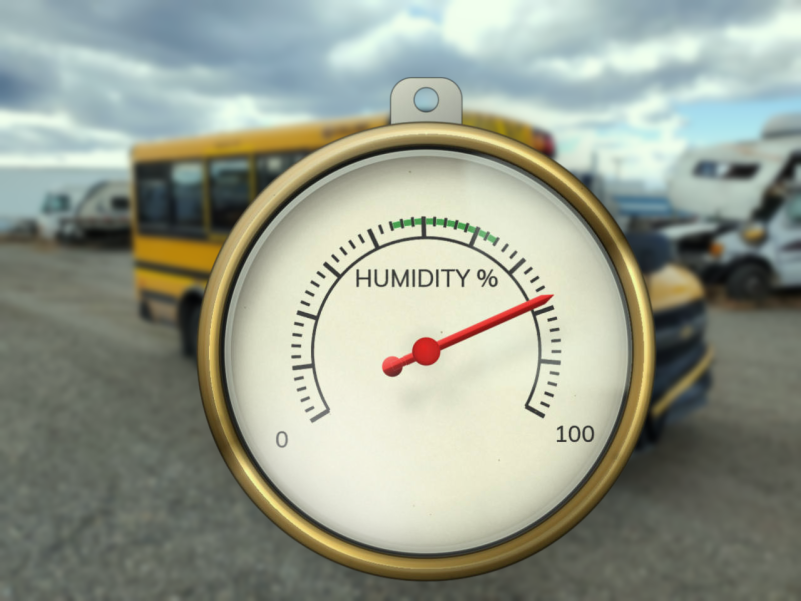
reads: {"value": 78, "unit": "%"}
